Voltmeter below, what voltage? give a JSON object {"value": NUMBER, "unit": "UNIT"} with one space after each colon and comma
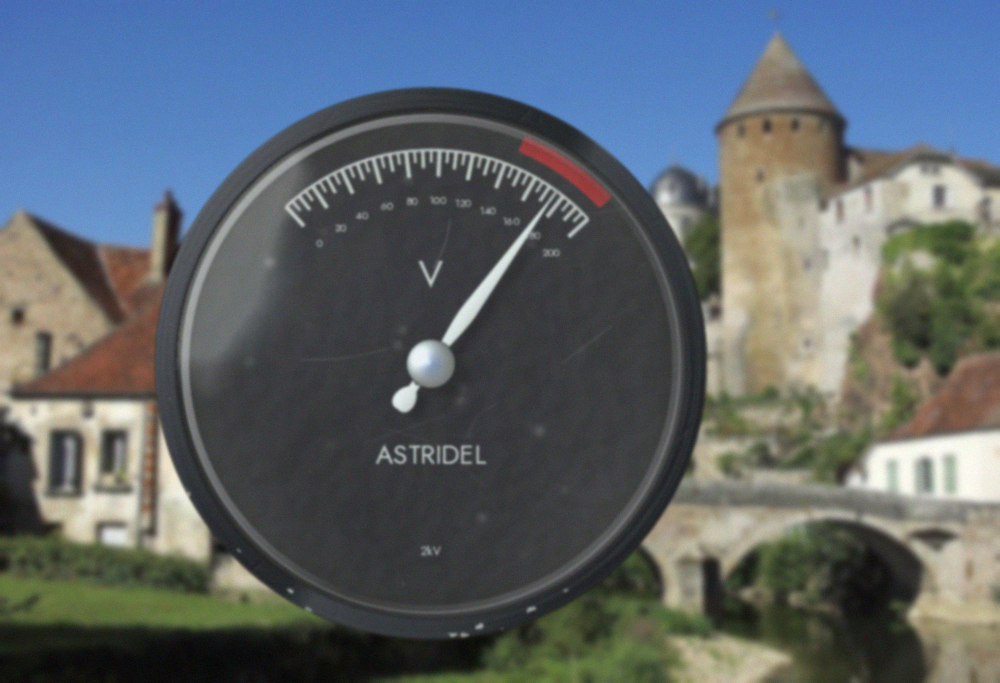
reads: {"value": 175, "unit": "V"}
